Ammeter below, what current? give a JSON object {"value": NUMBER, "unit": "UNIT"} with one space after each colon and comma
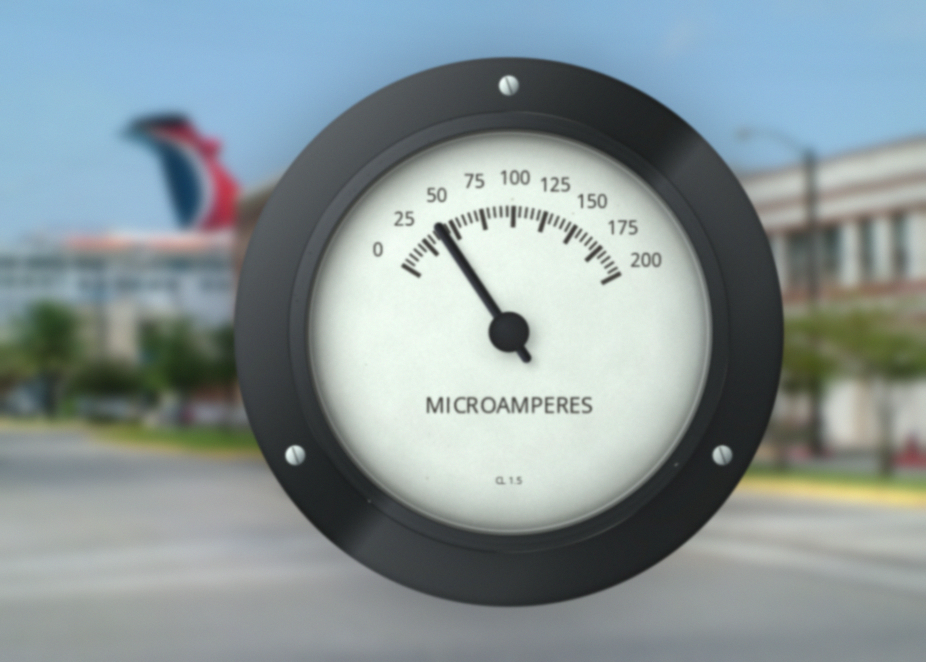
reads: {"value": 40, "unit": "µA"}
